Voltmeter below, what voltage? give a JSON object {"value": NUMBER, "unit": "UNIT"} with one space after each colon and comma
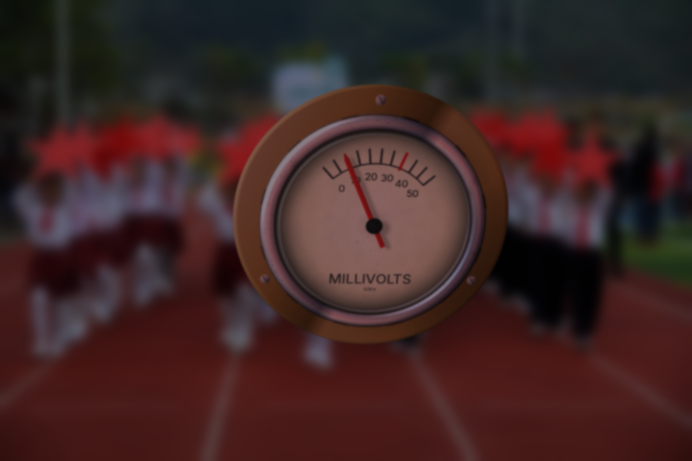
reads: {"value": 10, "unit": "mV"}
